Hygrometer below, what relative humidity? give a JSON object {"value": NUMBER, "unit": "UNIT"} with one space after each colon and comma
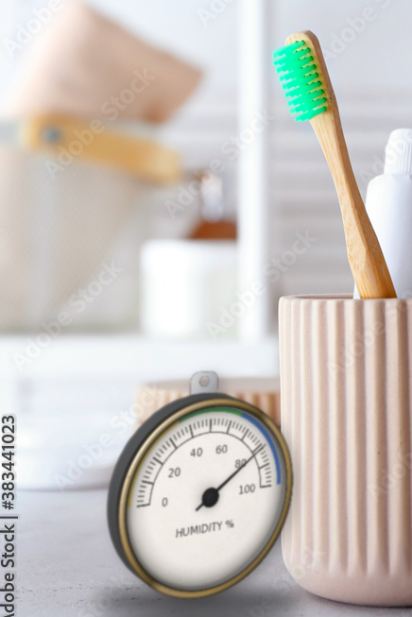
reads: {"value": 80, "unit": "%"}
